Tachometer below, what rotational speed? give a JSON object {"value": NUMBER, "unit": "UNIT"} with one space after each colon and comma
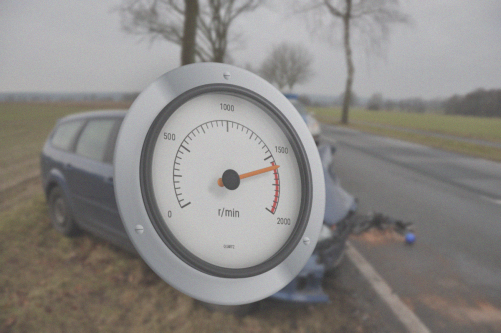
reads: {"value": 1600, "unit": "rpm"}
